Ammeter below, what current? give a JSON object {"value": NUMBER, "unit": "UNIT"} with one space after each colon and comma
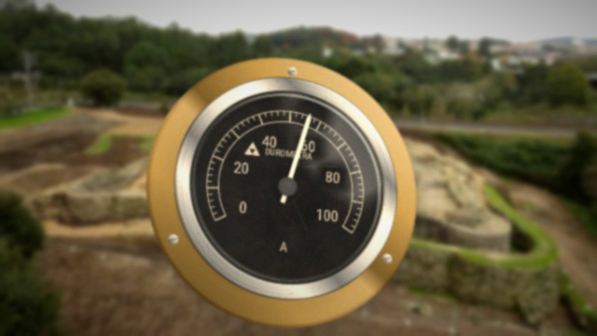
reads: {"value": 56, "unit": "A"}
